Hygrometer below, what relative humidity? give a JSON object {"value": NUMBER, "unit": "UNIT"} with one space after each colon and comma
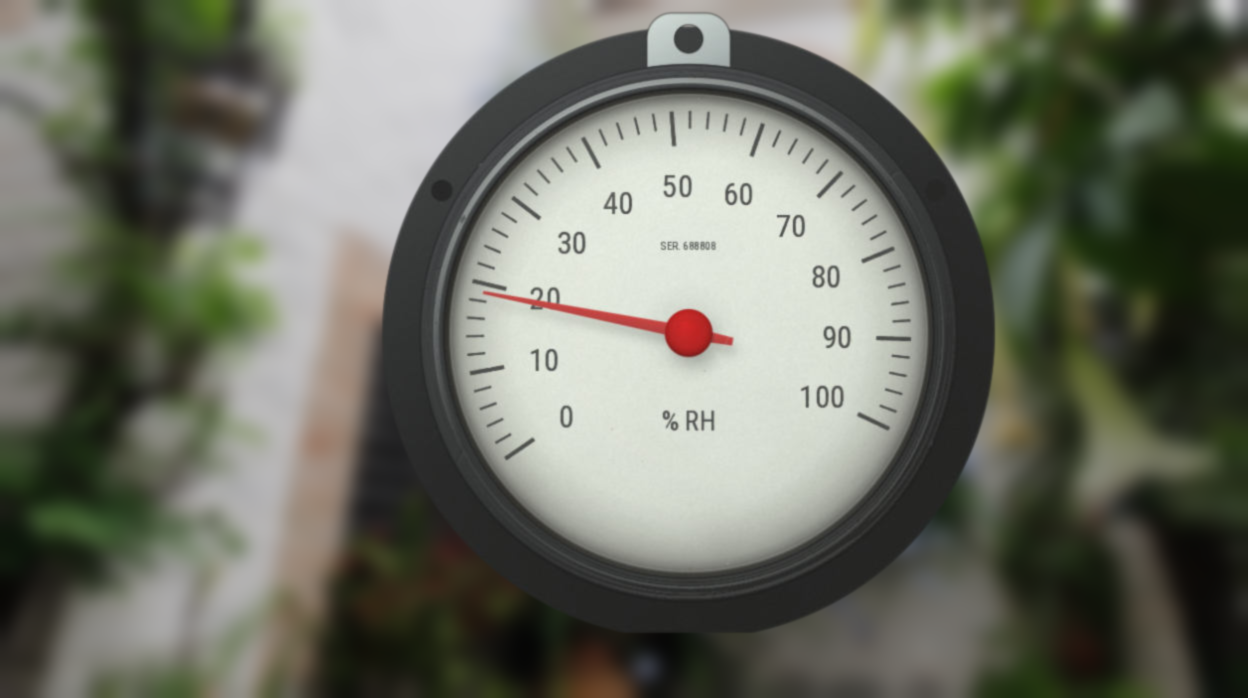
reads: {"value": 19, "unit": "%"}
